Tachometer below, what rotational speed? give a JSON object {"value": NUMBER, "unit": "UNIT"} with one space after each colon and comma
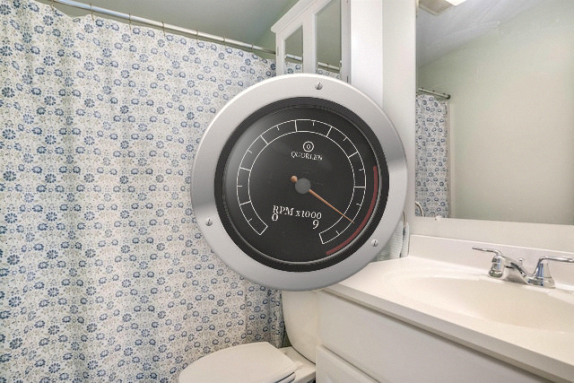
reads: {"value": 8000, "unit": "rpm"}
